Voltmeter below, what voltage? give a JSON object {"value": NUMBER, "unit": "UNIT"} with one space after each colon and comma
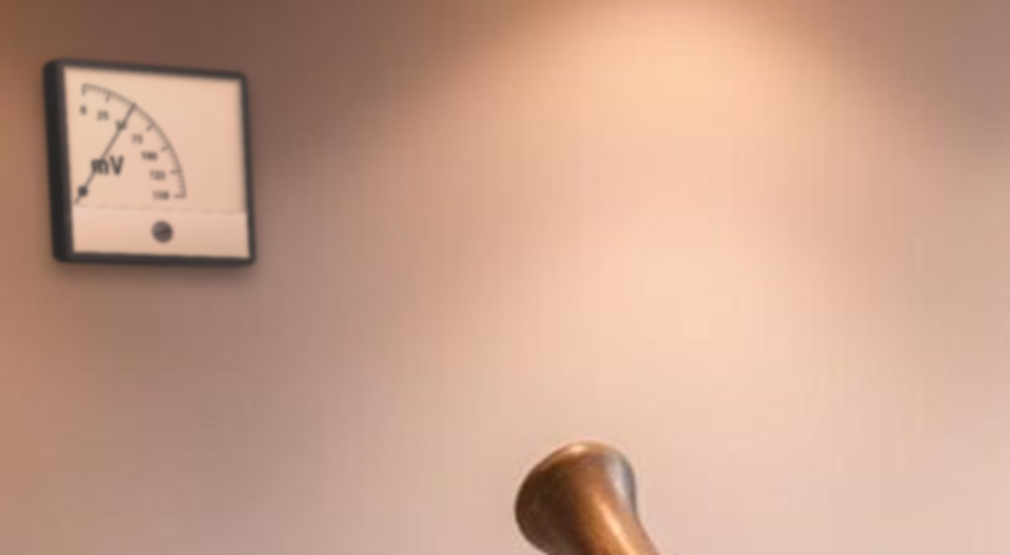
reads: {"value": 50, "unit": "mV"}
